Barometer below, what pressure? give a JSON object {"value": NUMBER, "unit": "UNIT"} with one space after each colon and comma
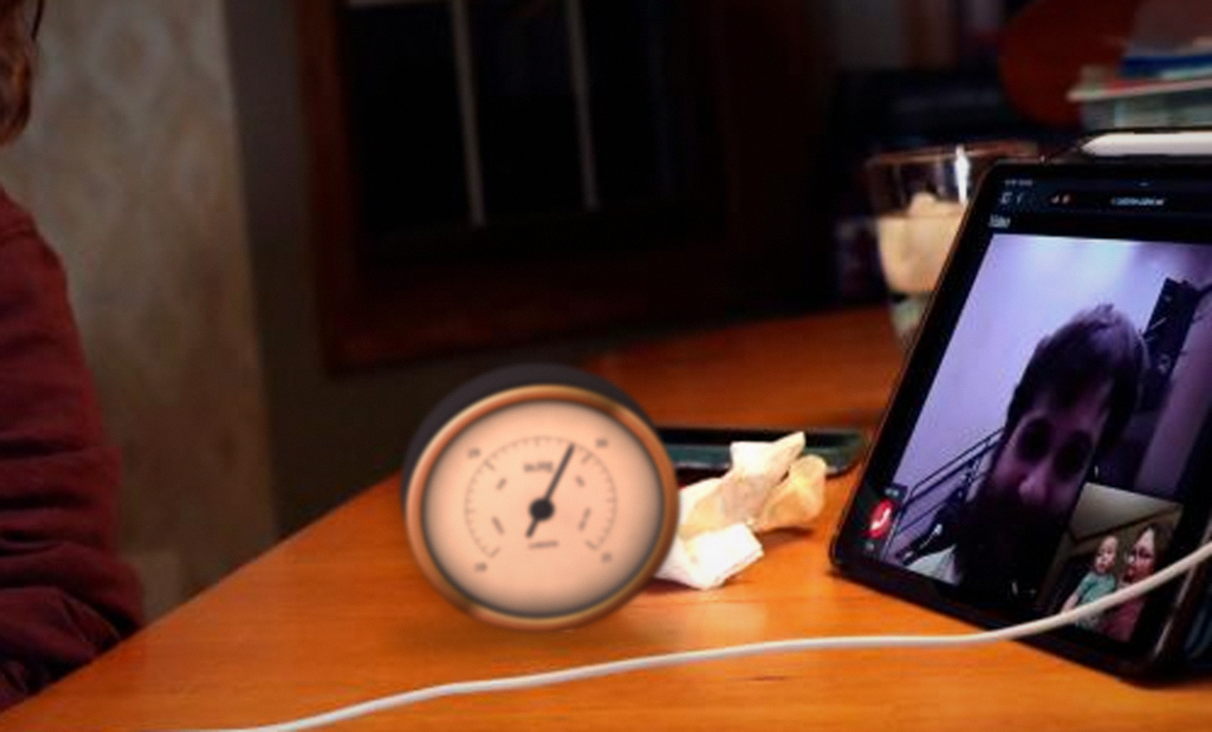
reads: {"value": 29.8, "unit": "inHg"}
